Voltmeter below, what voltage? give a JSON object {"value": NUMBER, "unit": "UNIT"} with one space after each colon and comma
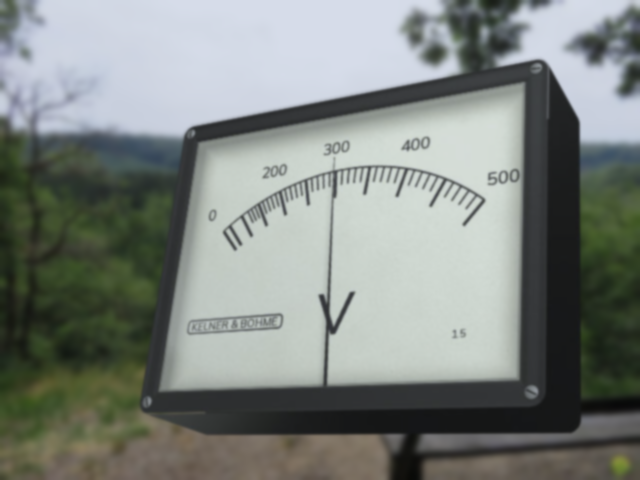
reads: {"value": 300, "unit": "V"}
